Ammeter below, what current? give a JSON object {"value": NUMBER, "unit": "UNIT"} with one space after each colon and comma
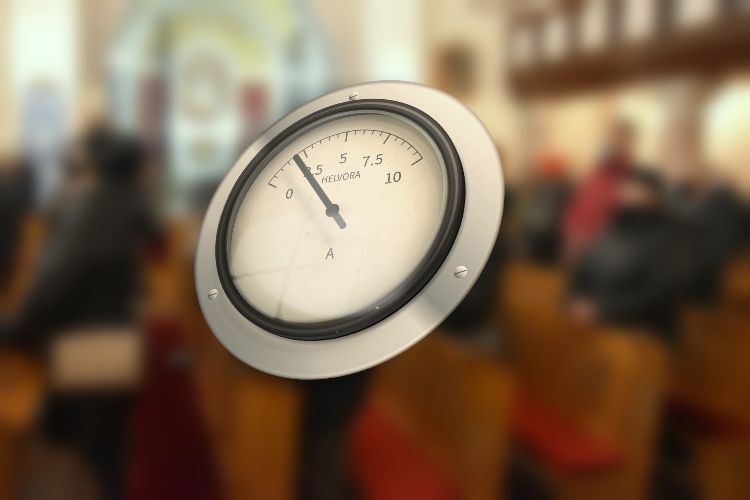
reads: {"value": 2, "unit": "A"}
